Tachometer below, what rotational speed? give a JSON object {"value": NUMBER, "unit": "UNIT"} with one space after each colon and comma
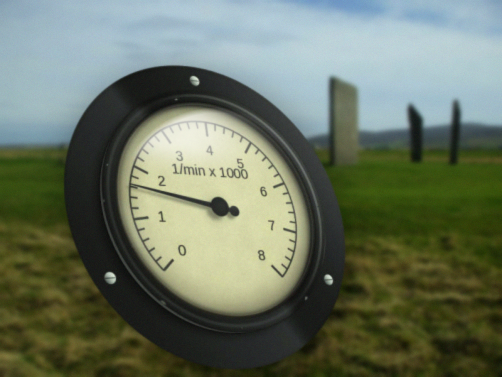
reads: {"value": 1600, "unit": "rpm"}
